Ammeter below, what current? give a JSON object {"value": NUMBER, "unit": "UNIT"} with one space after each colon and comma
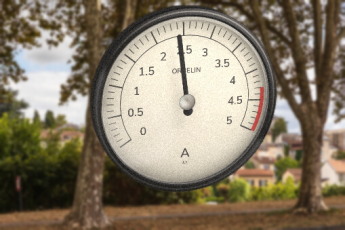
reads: {"value": 2.4, "unit": "A"}
